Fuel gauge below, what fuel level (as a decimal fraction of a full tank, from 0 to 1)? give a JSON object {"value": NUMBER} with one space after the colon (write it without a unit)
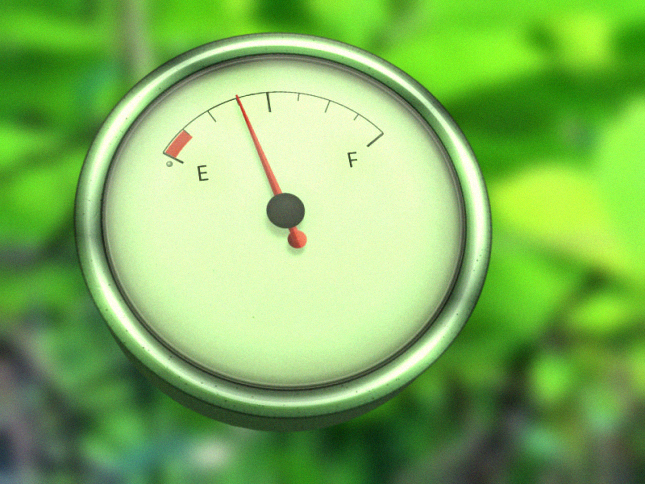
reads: {"value": 0.375}
